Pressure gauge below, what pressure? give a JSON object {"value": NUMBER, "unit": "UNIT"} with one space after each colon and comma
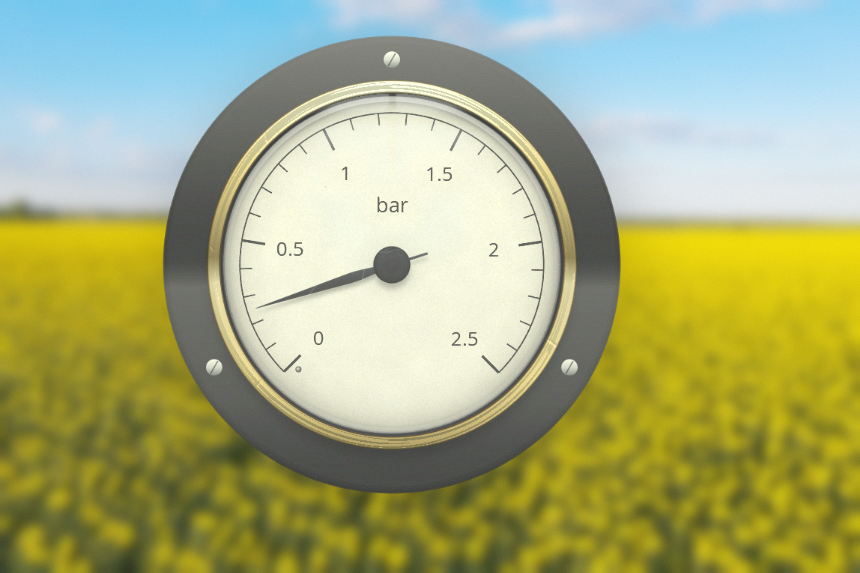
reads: {"value": 0.25, "unit": "bar"}
